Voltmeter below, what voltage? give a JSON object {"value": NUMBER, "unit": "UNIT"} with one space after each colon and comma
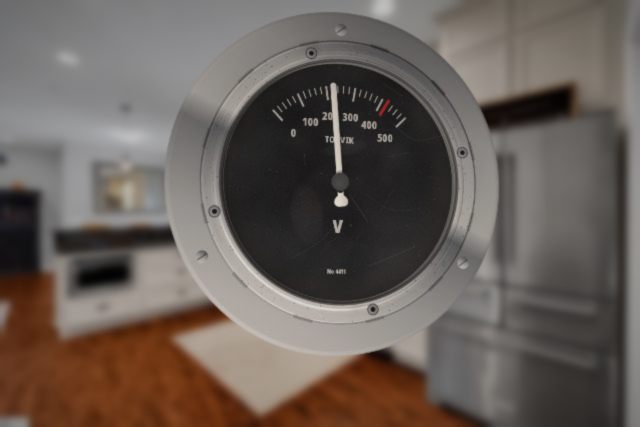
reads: {"value": 220, "unit": "V"}
